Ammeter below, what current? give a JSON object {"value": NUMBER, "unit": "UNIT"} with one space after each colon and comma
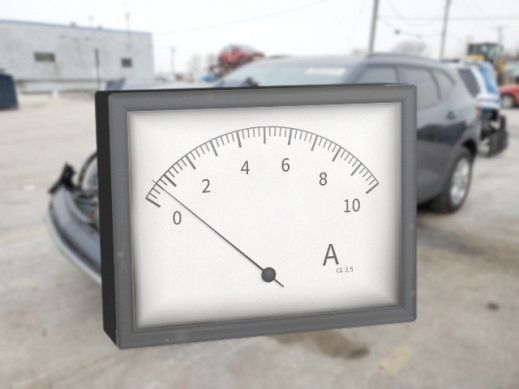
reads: {"value": 0.6, "unit": "A"}
